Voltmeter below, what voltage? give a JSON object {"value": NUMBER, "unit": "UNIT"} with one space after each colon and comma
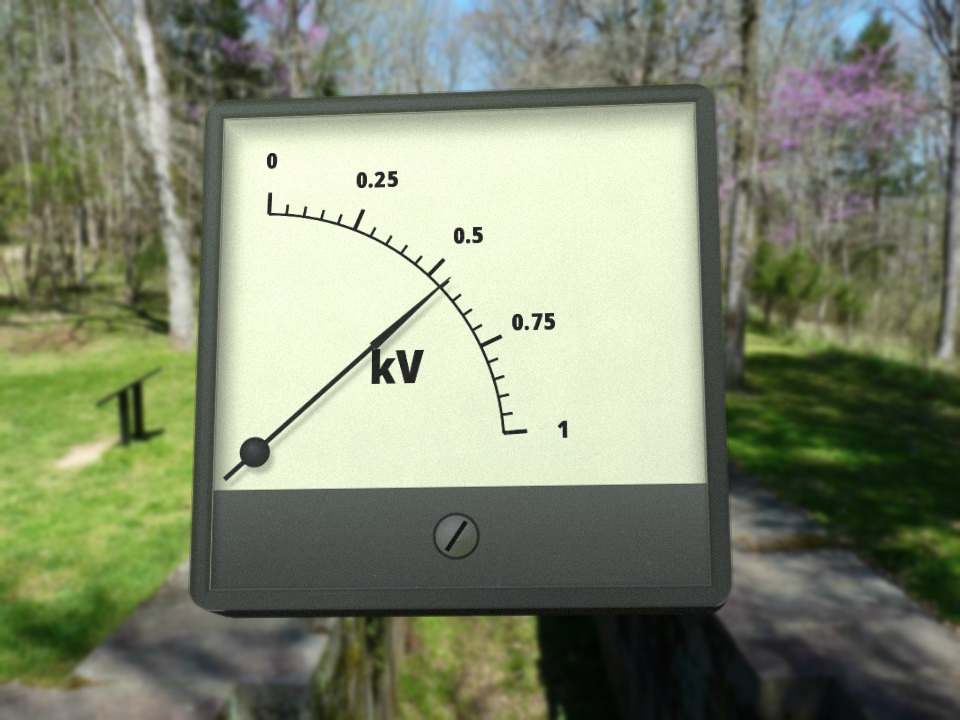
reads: {"value": 0.55, "unit": "kV"}
